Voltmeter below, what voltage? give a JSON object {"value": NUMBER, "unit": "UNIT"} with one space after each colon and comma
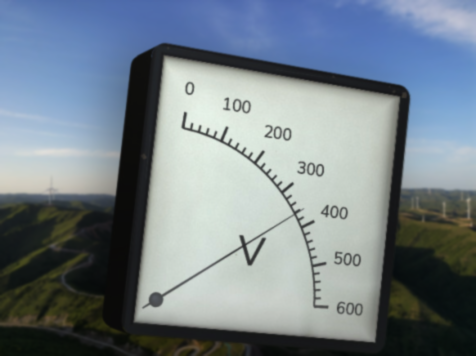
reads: {"value": 360, "unit": "V"}
